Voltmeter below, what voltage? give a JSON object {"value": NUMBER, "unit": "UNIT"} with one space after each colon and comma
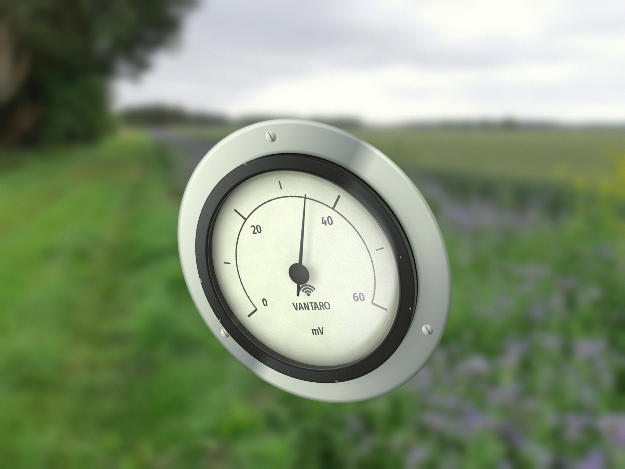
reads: {"value": 35, "unit": "mV"}
